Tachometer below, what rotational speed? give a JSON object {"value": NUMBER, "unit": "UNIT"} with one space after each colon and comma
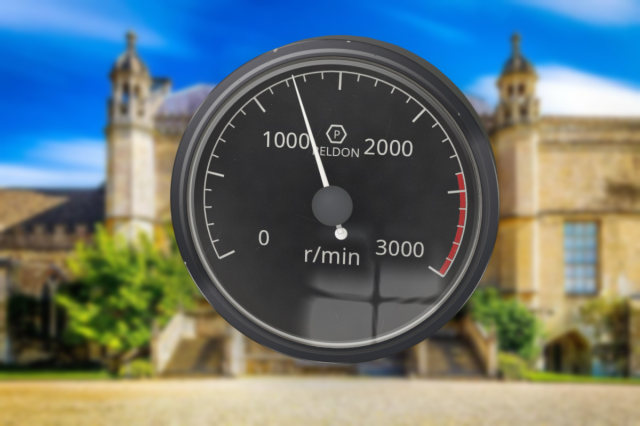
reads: {"value": 1250, "unit": "rpm"}
